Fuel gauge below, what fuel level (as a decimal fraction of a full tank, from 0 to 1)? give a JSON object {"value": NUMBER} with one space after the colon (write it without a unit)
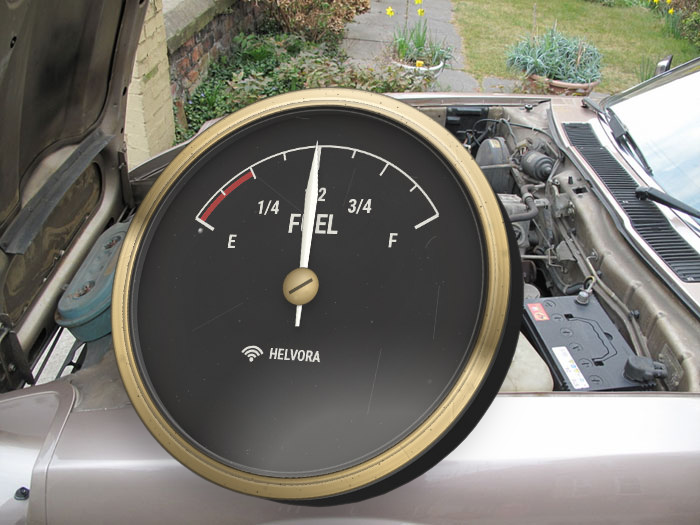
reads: {"value": 0.5}
